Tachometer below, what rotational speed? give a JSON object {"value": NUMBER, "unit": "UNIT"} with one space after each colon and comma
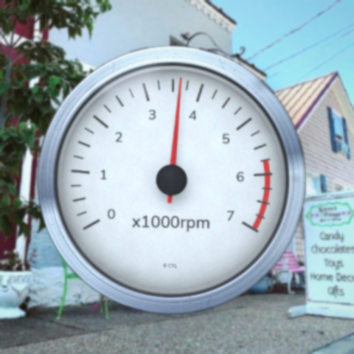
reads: {"value": 3625, "unit": "rpm"}
